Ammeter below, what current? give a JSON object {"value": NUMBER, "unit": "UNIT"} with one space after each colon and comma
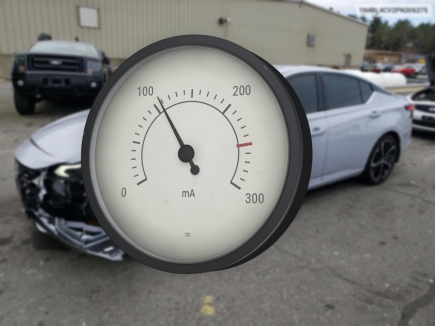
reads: {"value": 110, "unit": "mA"}
